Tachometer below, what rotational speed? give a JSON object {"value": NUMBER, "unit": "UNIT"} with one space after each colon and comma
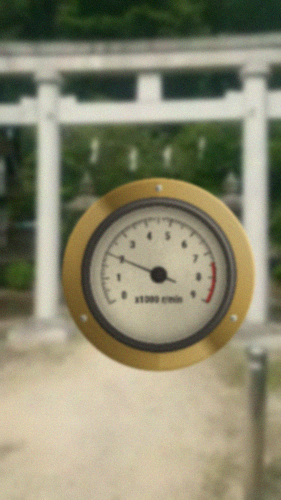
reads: {"value": 2000, "unit": "rpm"}
